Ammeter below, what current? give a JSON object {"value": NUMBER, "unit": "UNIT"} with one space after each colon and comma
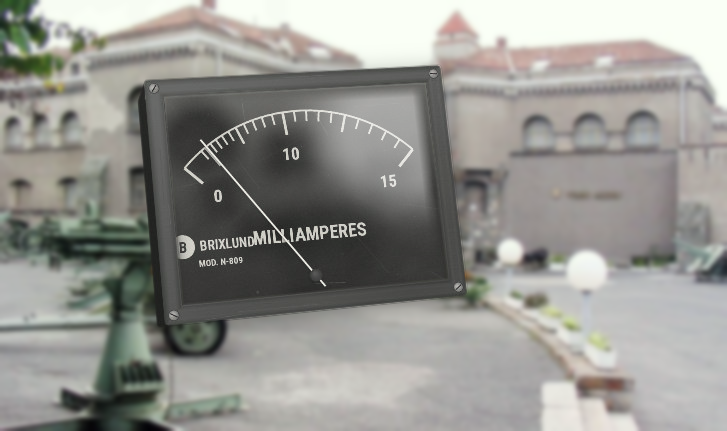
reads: {"value": 5, "unit": "mA"}
